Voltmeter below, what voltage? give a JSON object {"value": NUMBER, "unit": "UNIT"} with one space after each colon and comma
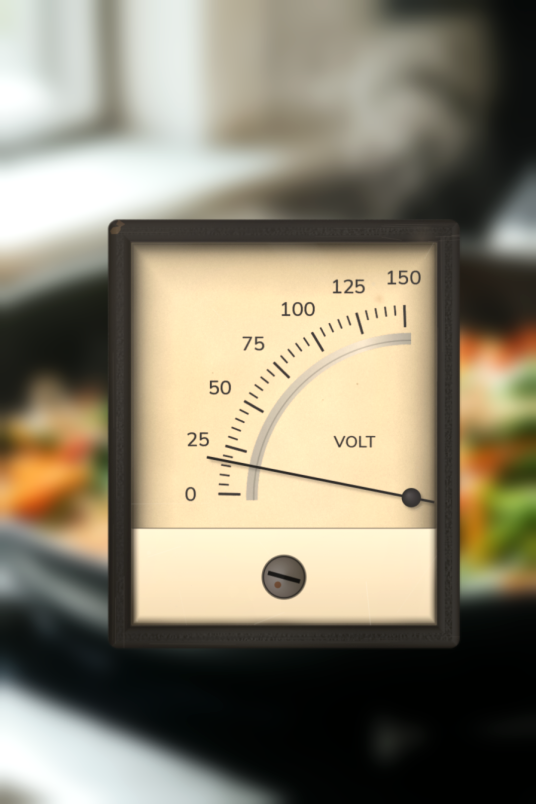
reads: {"value": 17.5, "unit": "V"}
